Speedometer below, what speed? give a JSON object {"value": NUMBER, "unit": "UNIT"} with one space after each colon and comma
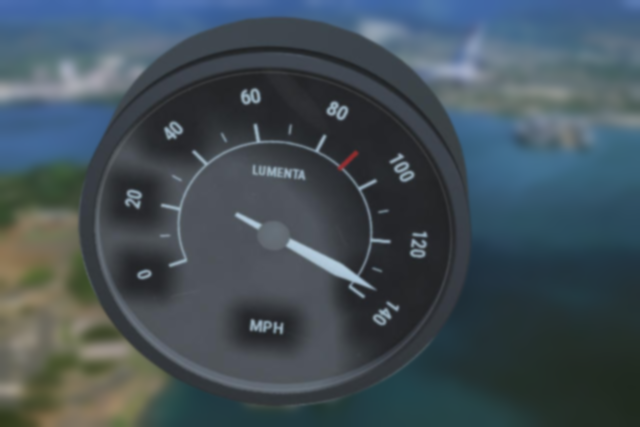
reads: {"value": 135, "unit": "mph"}
